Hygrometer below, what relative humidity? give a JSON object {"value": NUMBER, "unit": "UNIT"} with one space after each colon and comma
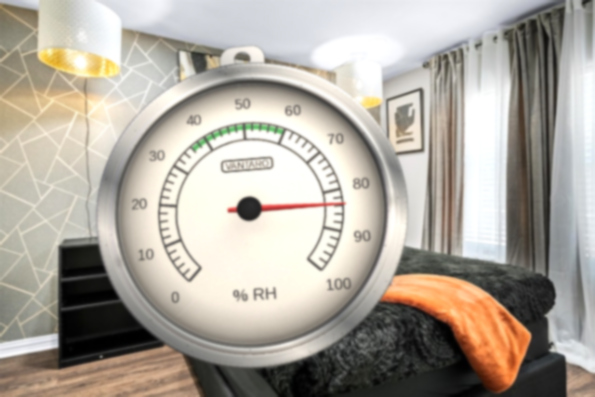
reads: {"value": 84, "unit": "%"}
